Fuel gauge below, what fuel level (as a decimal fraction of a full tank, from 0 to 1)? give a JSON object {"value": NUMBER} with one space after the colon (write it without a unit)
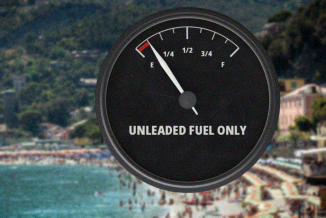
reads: {"value": 0.125}
